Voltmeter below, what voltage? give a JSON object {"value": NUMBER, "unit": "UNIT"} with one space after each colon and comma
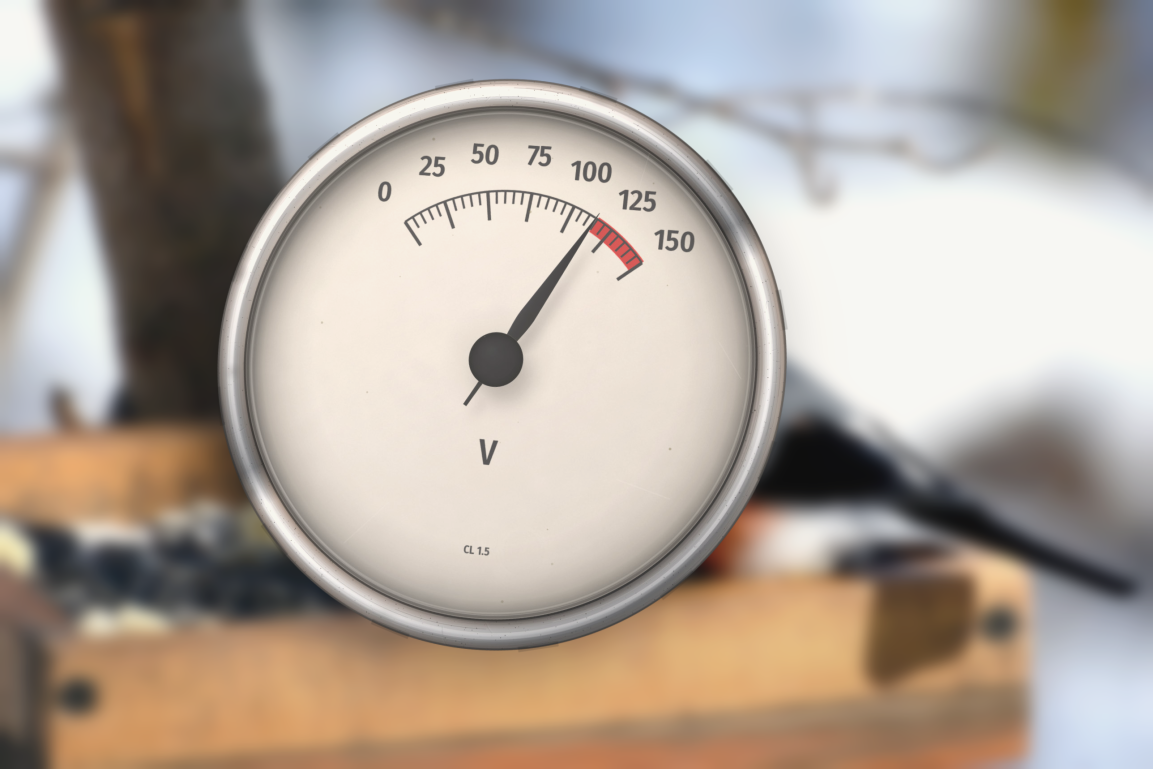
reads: {"value": 115, "unit": "V"}
